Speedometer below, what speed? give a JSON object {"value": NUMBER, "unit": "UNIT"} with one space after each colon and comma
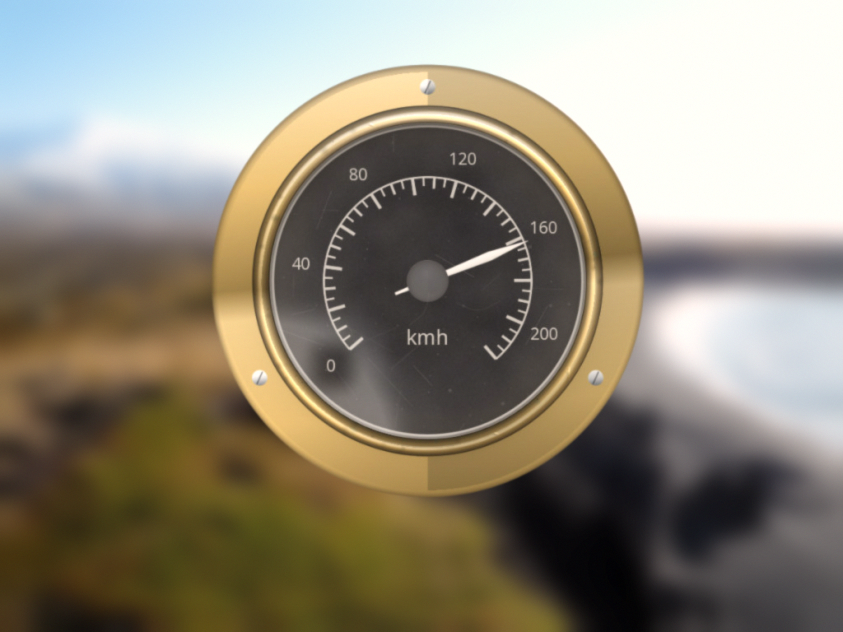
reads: {"value": 162.5, "unit": "km/h"}
